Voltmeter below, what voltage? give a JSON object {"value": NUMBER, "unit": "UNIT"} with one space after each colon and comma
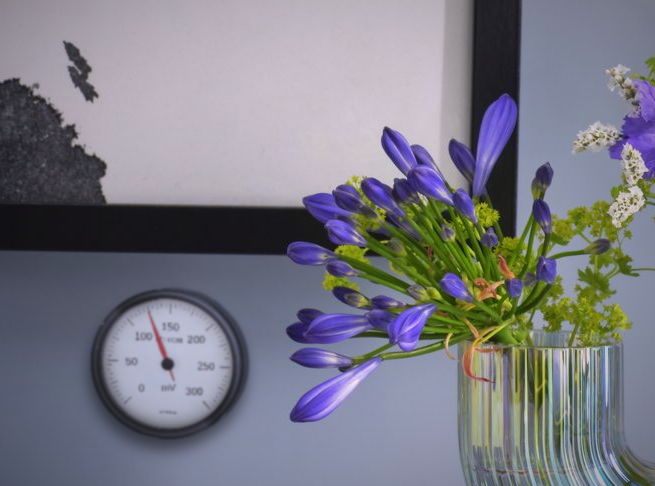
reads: {"value": 125, "unit": "mV"}
